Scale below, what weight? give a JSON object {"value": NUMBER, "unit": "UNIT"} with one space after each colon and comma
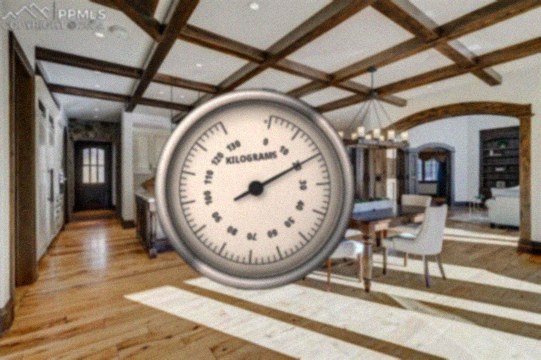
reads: {"value": 20, "unit": "kg"}
